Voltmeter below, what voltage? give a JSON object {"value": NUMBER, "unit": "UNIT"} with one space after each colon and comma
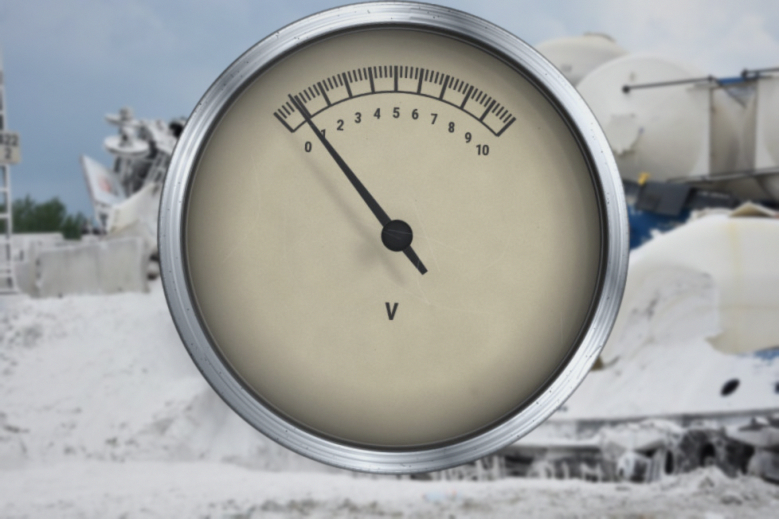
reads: {"value": 0.8, "unit": "V"}
